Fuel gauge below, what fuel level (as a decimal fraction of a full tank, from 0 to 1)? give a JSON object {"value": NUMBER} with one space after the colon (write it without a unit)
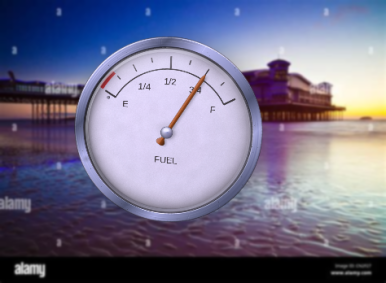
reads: {"value": 0.75}
